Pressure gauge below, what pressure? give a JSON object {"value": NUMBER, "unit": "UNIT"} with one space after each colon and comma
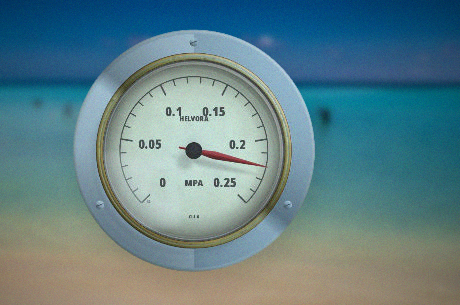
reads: {"value": 0.22, "unit": "MPa"}
